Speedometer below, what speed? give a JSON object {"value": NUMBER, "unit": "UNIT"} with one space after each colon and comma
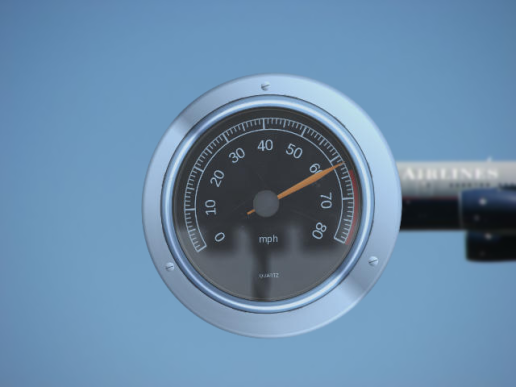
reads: {"value": 62, "unit": "mph"}
